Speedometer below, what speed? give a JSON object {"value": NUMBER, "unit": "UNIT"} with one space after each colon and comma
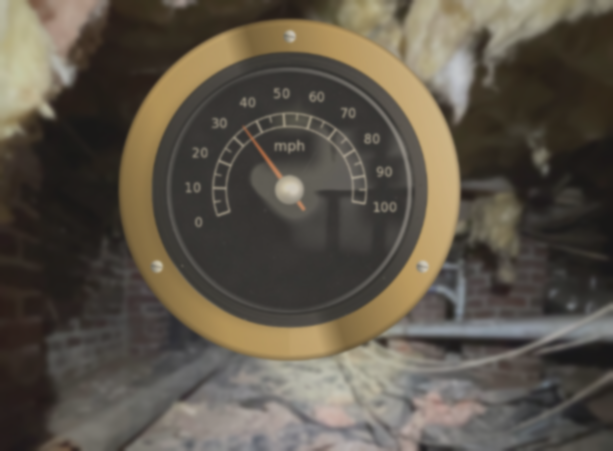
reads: {"value": 35, "unit": "mph"}
